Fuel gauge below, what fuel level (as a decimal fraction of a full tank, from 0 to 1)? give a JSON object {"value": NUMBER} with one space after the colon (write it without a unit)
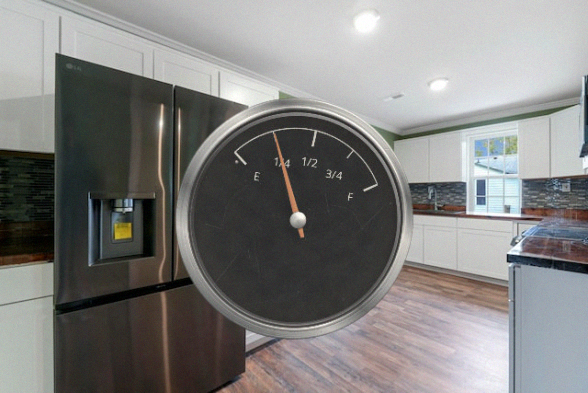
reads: {"value": 0.25}
